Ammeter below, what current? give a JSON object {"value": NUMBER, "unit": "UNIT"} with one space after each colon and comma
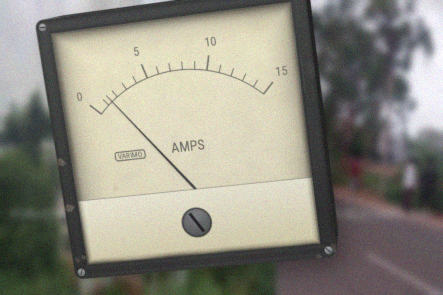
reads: {"value": 1.5, "unit": "A"}
